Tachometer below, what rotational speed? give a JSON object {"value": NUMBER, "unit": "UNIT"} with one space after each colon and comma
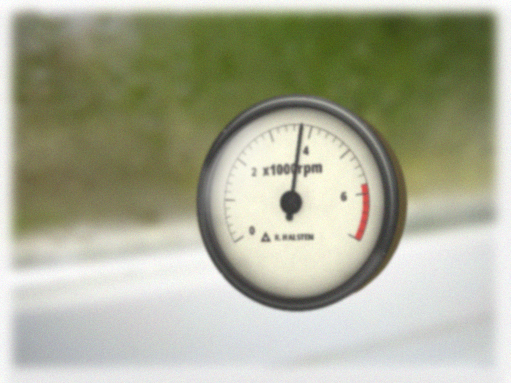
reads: {"value": 3800, "unit": "rpm"}
